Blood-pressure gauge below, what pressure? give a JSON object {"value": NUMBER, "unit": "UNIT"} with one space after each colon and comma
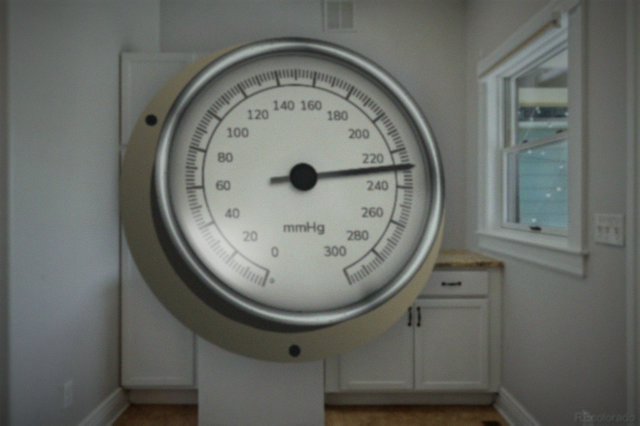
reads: {"value": 230, "unit": "mmHg"}
